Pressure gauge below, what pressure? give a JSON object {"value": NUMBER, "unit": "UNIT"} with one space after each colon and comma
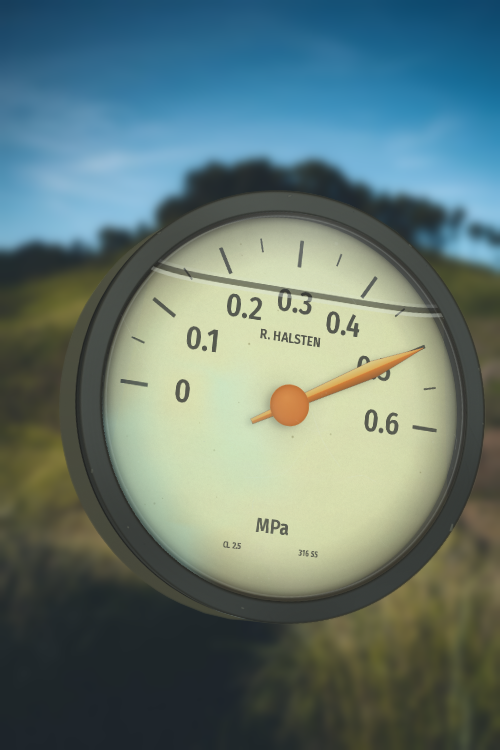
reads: {"value": 0.5, "unit": "MPa"}
